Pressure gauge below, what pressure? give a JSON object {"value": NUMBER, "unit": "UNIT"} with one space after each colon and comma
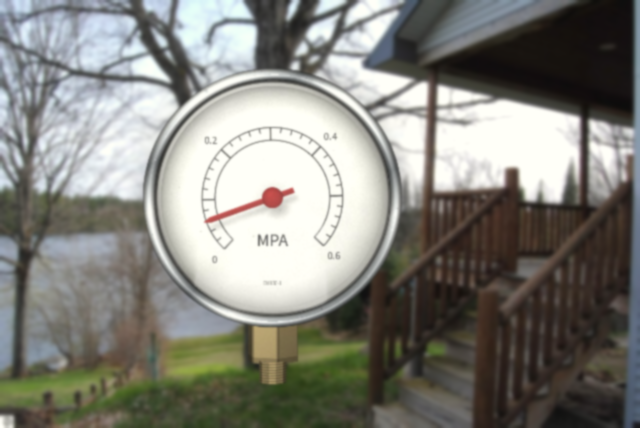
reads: {"value": 0.06, "unit": "MPa"}
